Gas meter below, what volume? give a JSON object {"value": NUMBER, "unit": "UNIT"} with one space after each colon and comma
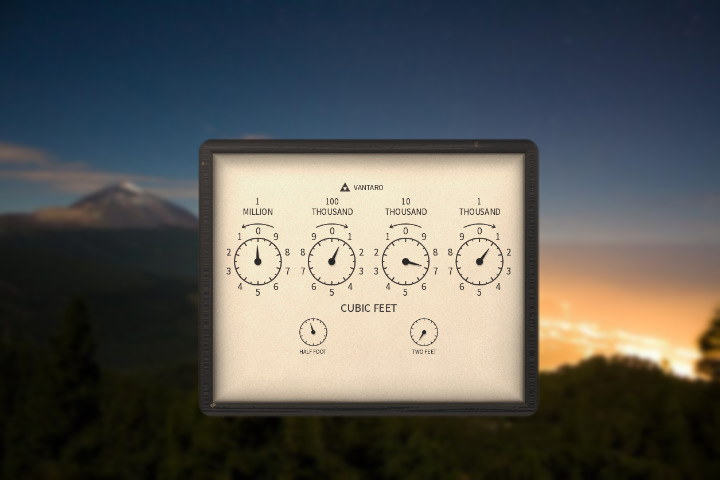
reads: {"value": 7100, "unit": "ft³"}
